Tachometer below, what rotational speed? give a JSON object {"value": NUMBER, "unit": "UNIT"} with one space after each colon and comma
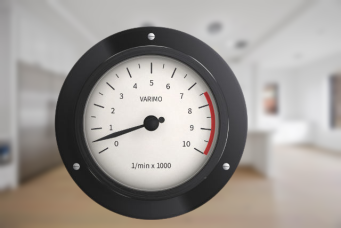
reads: {"value": 500, "unit": "rpm"}
